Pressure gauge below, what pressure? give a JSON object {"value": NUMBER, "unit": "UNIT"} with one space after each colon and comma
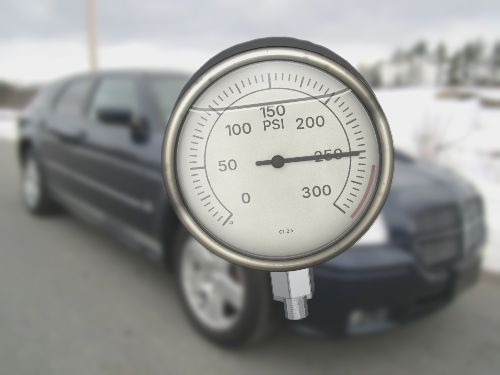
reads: {"value": 250, "unit": "psi"}
